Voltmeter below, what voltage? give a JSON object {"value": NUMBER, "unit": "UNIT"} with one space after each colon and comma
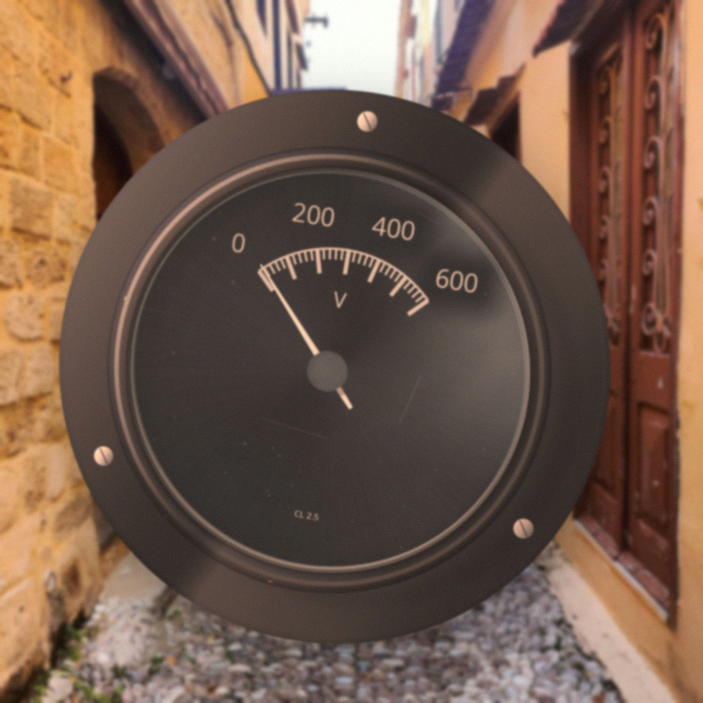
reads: {"value": 20, "unit": "V"}
